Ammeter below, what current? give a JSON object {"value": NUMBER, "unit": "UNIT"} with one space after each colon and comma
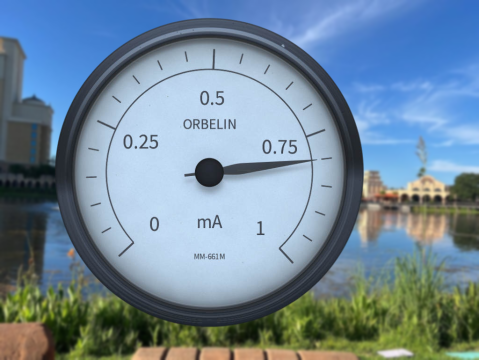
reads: {"value": 0.8, "unit": "mA"}
